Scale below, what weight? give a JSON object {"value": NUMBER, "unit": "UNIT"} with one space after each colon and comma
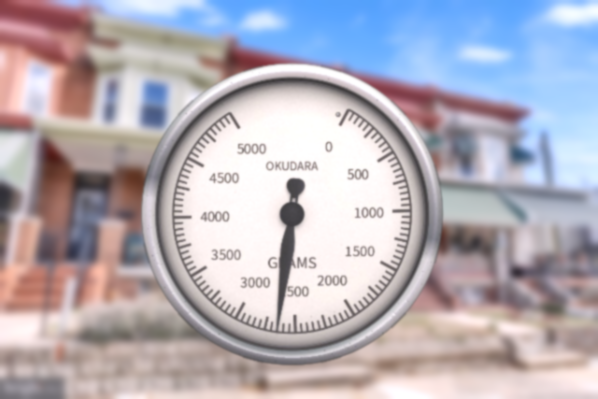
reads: {"value": 2650, "unit": "g"}
